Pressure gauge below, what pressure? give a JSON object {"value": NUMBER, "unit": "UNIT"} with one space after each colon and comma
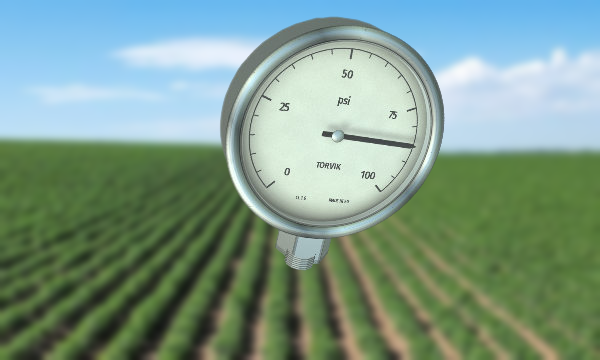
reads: {"value": 85, "unit": "psi"}
